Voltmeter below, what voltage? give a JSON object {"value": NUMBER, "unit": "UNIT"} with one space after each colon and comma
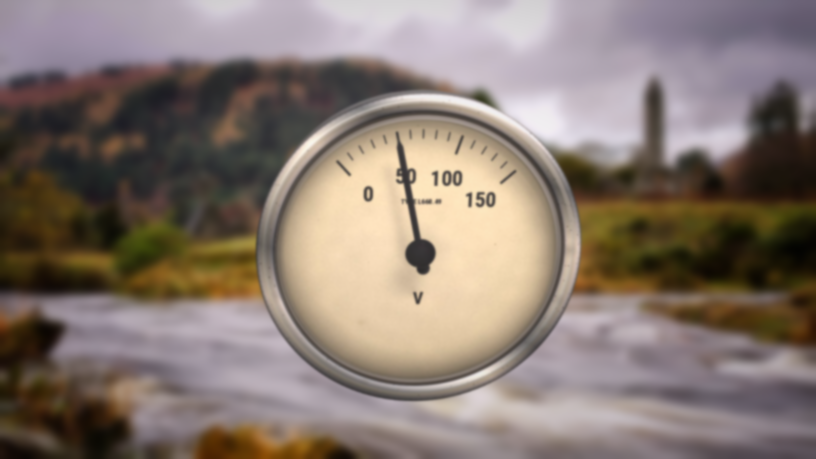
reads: {"value": 50, "unit": "V"}
